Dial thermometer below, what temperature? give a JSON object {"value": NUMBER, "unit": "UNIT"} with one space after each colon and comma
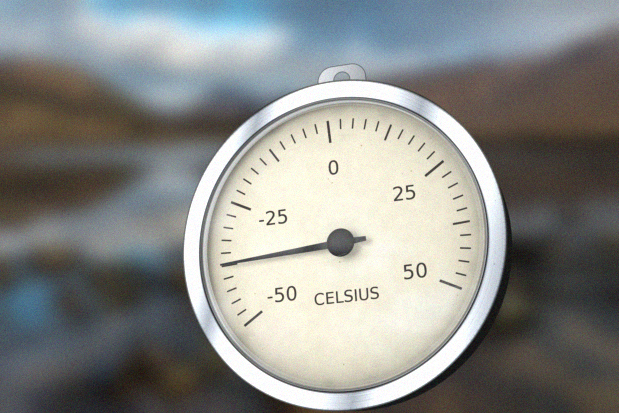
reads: {"value": -37.5, "unit": "°C"}
